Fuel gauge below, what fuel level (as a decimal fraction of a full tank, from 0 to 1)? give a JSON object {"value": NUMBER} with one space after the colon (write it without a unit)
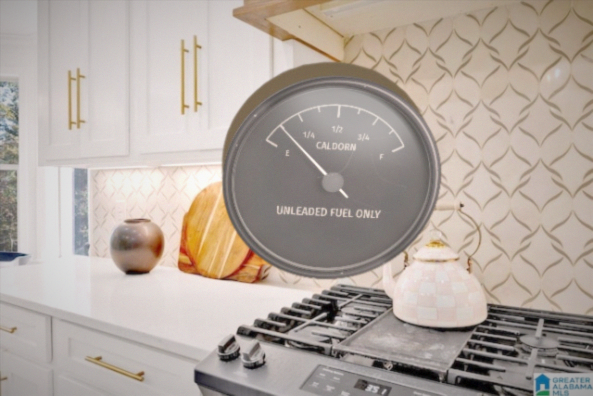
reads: {"value": 0.125}
